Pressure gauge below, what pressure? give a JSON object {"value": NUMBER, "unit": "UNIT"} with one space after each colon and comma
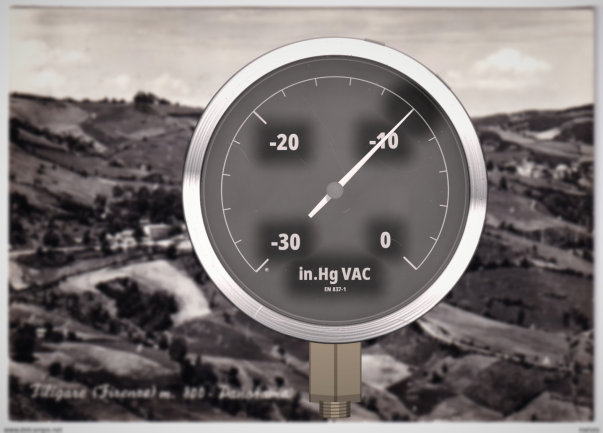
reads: {"value": -10, "unit": "inHg"}
